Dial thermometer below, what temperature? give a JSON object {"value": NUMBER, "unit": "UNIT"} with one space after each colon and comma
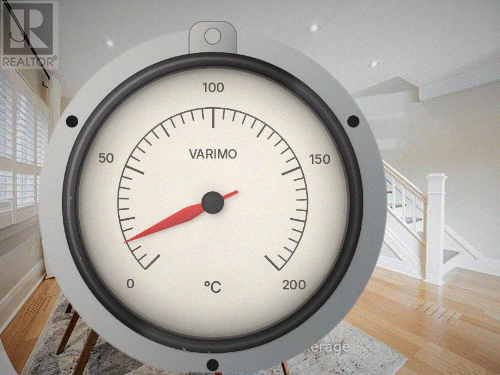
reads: {"value": 15, "unit": "°C"}
